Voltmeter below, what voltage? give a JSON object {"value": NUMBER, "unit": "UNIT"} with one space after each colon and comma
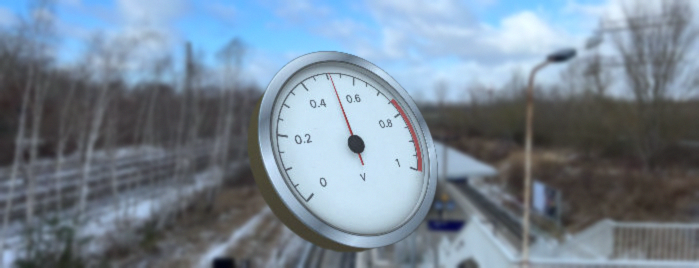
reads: {"value": 0.5, "unit": "V"}
